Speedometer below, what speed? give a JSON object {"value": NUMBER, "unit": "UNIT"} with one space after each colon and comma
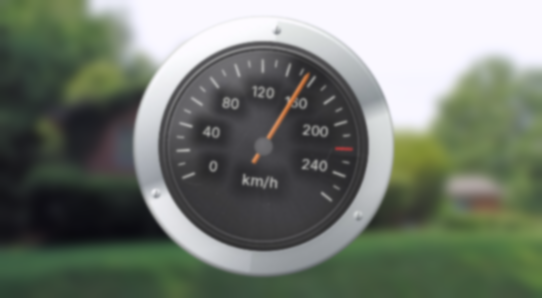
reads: {"value": 155, "unit": "km/h"}
